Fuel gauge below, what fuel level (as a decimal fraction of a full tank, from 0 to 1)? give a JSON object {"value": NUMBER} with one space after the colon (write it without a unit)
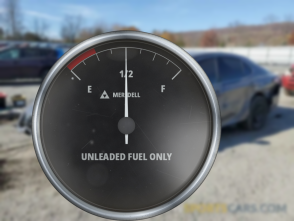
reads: {"value": 0.5}
